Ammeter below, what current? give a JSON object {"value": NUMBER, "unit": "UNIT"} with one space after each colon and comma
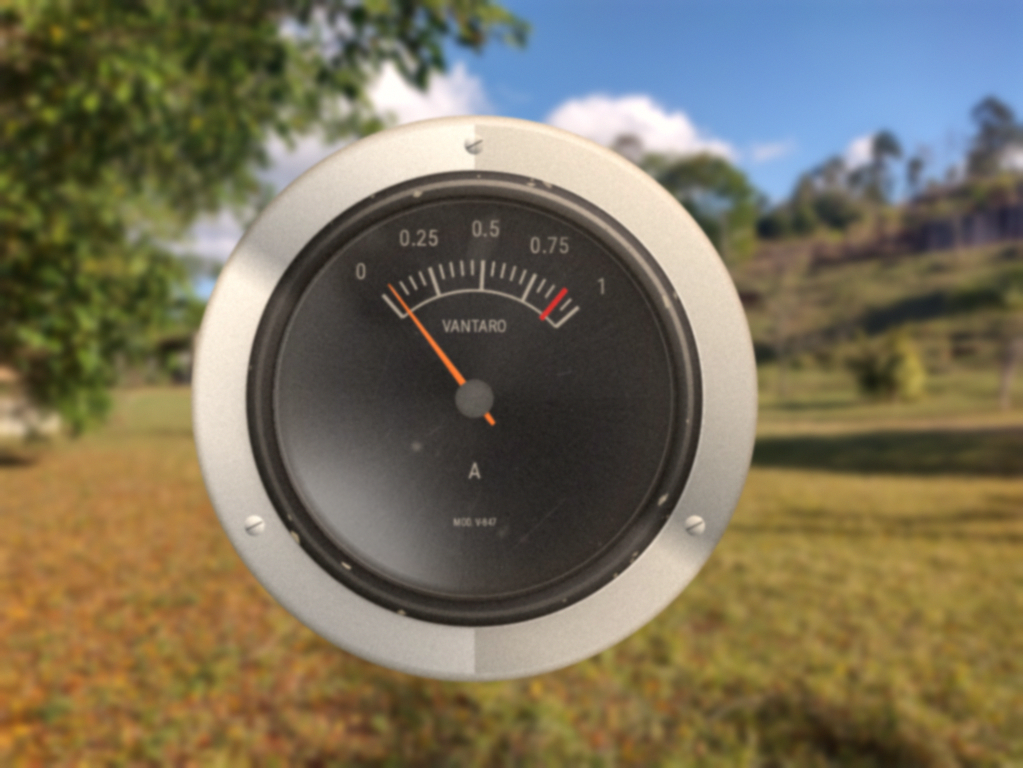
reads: {"value": 0.05, "unit": "A"}
